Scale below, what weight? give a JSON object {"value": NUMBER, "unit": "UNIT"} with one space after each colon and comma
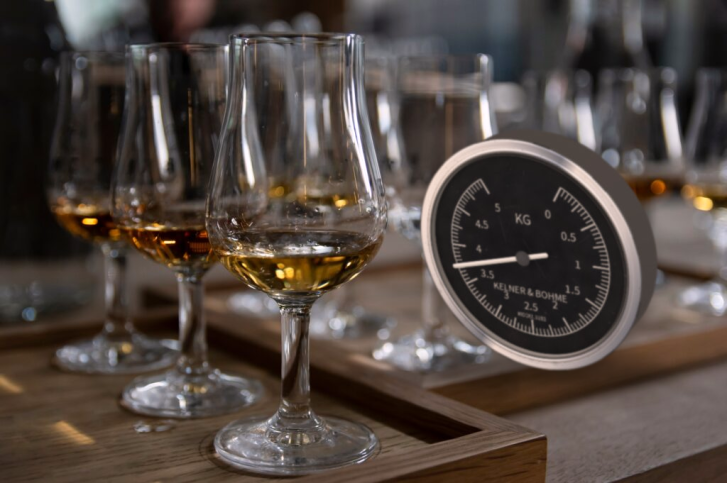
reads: {"value": 3.75, "unit": "kg"}
